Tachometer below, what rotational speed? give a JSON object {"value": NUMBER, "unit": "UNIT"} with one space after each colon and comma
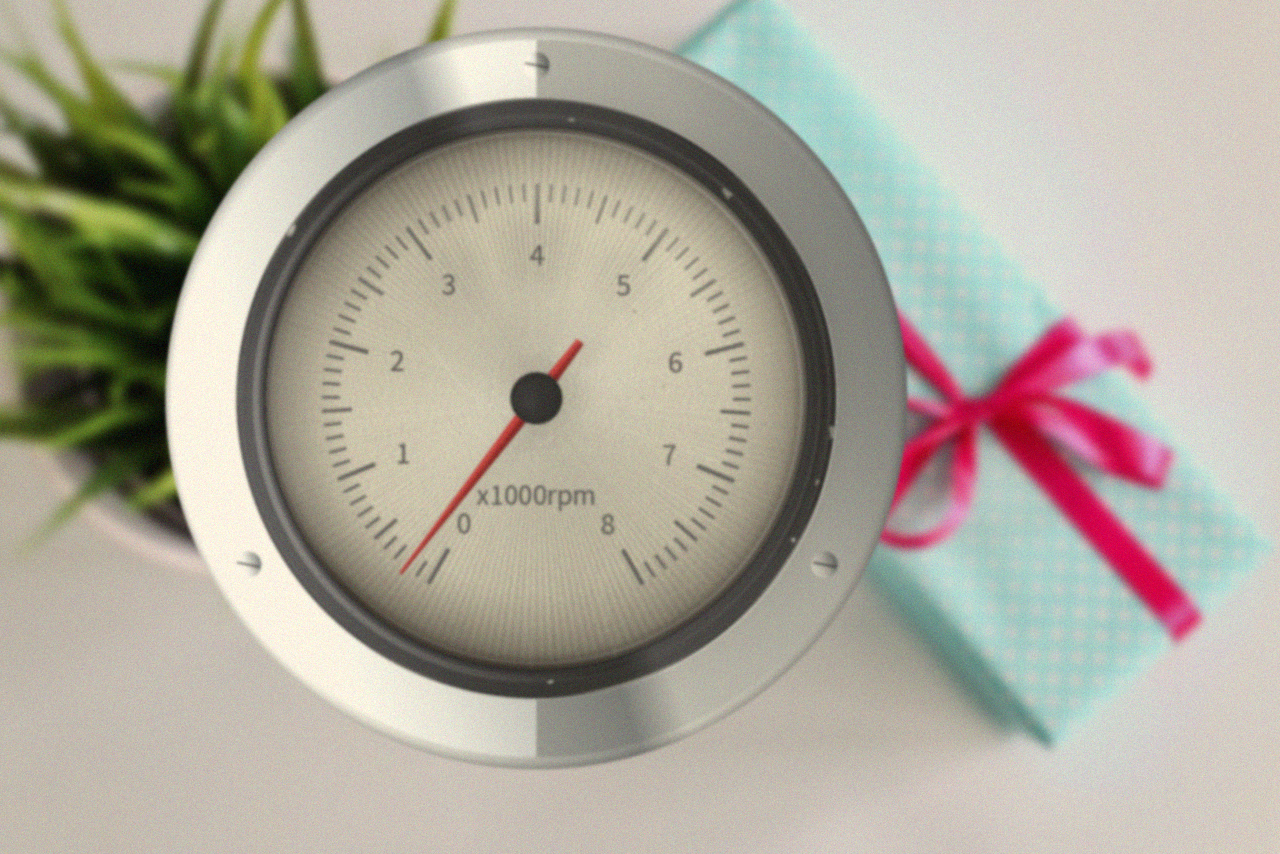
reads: {"value": 200, "unit": "rpm"}
